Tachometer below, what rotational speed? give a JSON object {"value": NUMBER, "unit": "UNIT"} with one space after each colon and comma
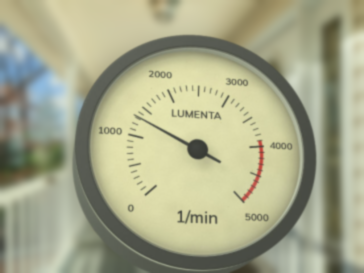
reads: {"value": 1300, "unit": "rpm"}
